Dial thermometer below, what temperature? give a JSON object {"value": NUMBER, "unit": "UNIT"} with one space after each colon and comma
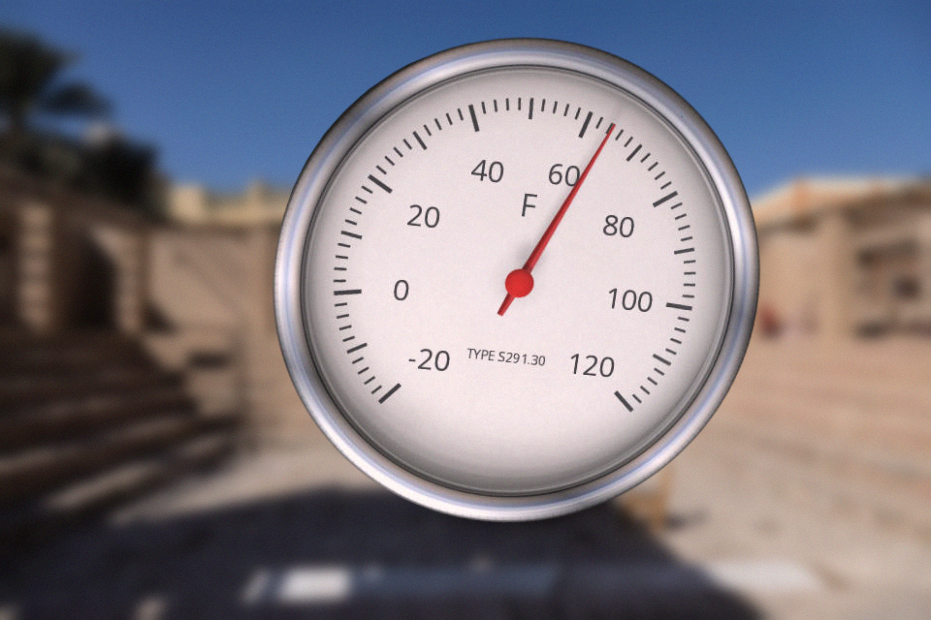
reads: {"value": 64, "unit": "°F"}
